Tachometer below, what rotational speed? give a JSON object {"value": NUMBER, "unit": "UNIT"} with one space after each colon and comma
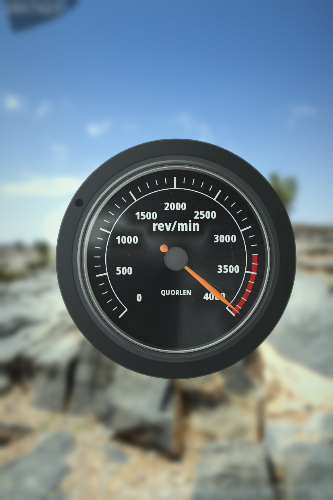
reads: {"value": 3950, "unit": "rpm"}
